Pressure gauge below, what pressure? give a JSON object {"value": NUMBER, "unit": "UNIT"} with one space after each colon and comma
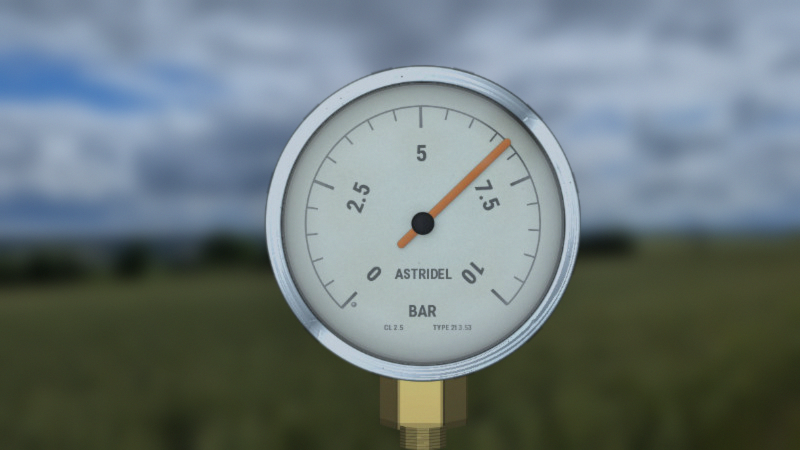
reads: {"value": 6.75, "unit": "bar"}
